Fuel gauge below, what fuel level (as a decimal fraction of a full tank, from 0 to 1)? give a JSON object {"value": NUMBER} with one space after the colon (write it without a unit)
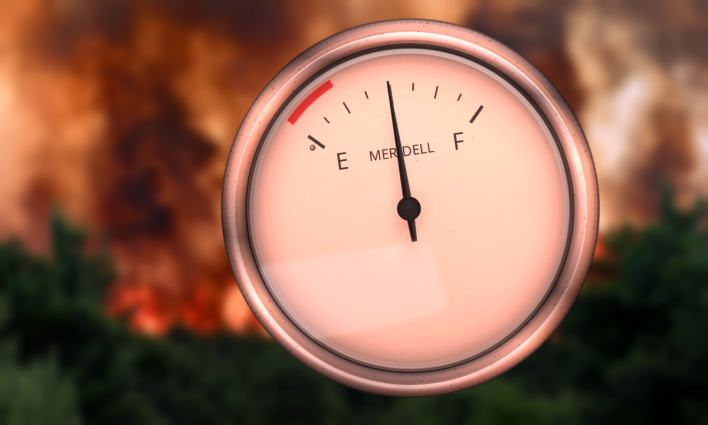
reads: {"value": 0.5}
